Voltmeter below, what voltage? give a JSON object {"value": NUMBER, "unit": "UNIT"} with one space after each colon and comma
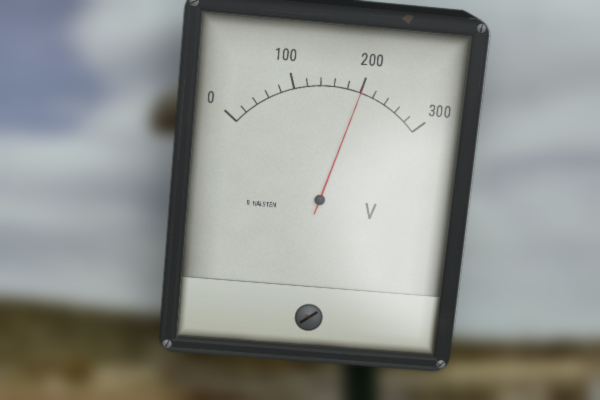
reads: {"value": 200, "unit": "V"}
